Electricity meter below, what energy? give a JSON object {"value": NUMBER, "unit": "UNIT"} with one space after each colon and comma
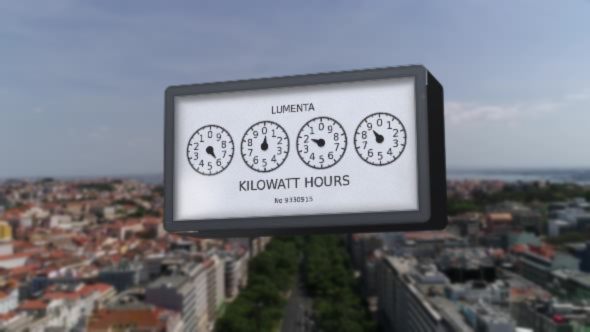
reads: {"value": 6019, "unit": "kWh"}
